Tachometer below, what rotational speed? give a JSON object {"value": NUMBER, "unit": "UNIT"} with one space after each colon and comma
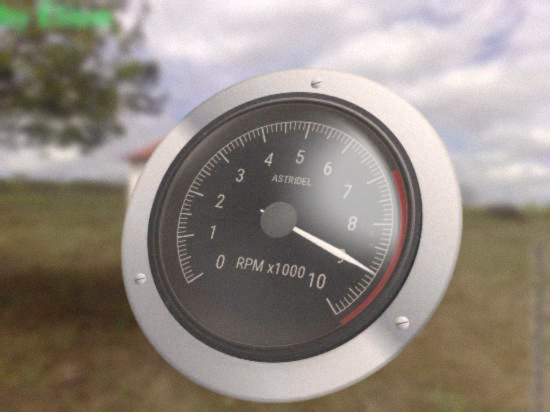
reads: {"value": 9000, "unit": "rpm"}
